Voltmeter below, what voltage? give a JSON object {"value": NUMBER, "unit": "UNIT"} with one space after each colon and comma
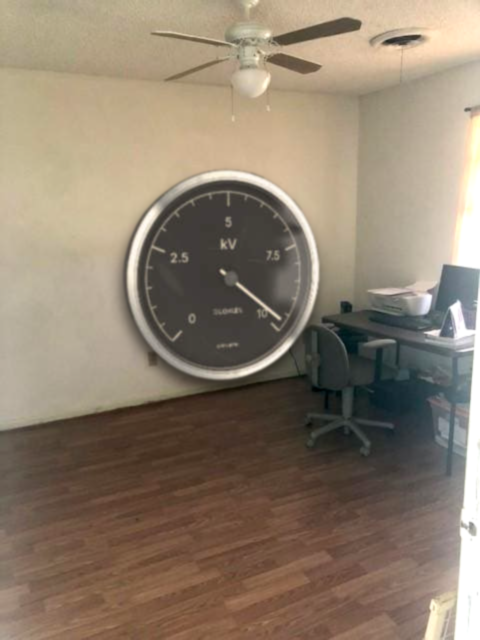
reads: {"value": 9.75, "unit": "kV"}
